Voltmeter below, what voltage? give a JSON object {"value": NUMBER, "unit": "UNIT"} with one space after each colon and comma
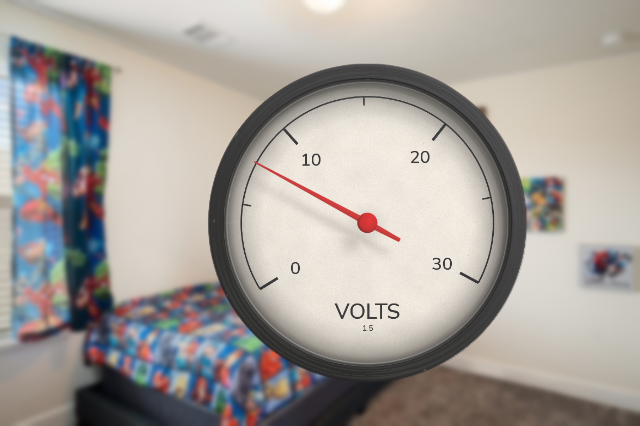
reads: {"value": 7.5, "unit": "V"}
